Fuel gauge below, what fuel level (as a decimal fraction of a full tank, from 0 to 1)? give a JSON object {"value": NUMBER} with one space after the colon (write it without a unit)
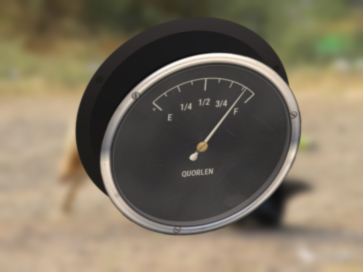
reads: {"value": 0.875}
